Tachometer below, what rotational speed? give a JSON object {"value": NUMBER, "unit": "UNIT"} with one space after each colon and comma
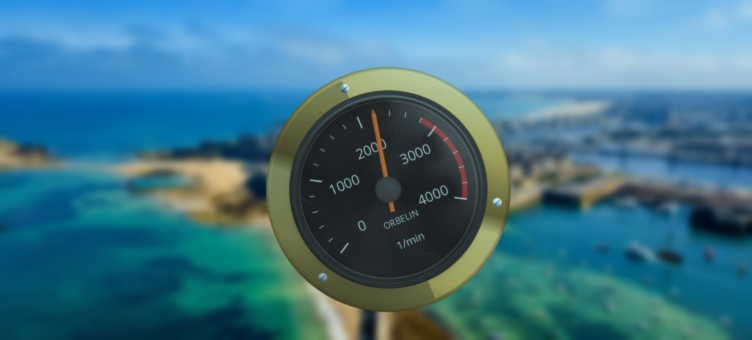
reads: {"value": 2200, "unit": "rpm"}
